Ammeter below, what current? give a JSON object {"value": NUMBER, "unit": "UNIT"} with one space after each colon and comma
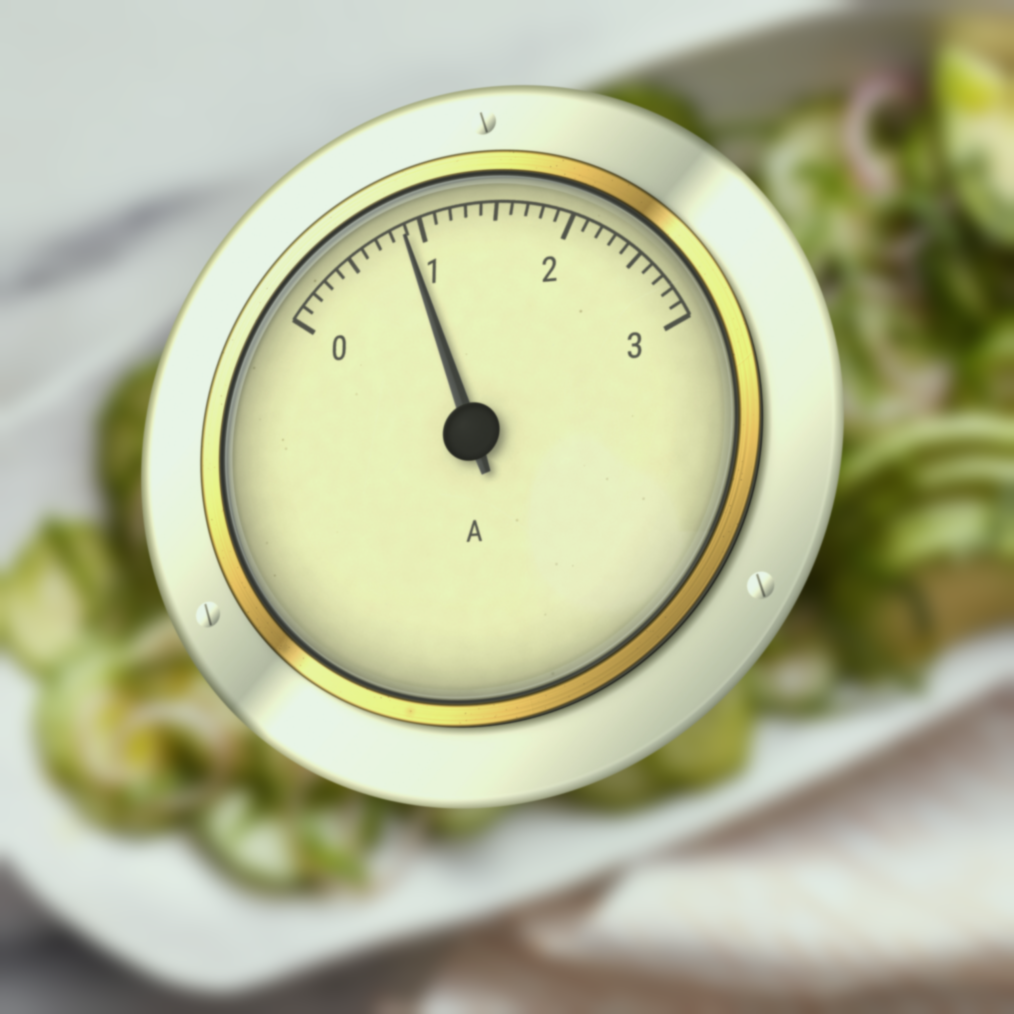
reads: {"value": 0.9, "unit": "A"}
